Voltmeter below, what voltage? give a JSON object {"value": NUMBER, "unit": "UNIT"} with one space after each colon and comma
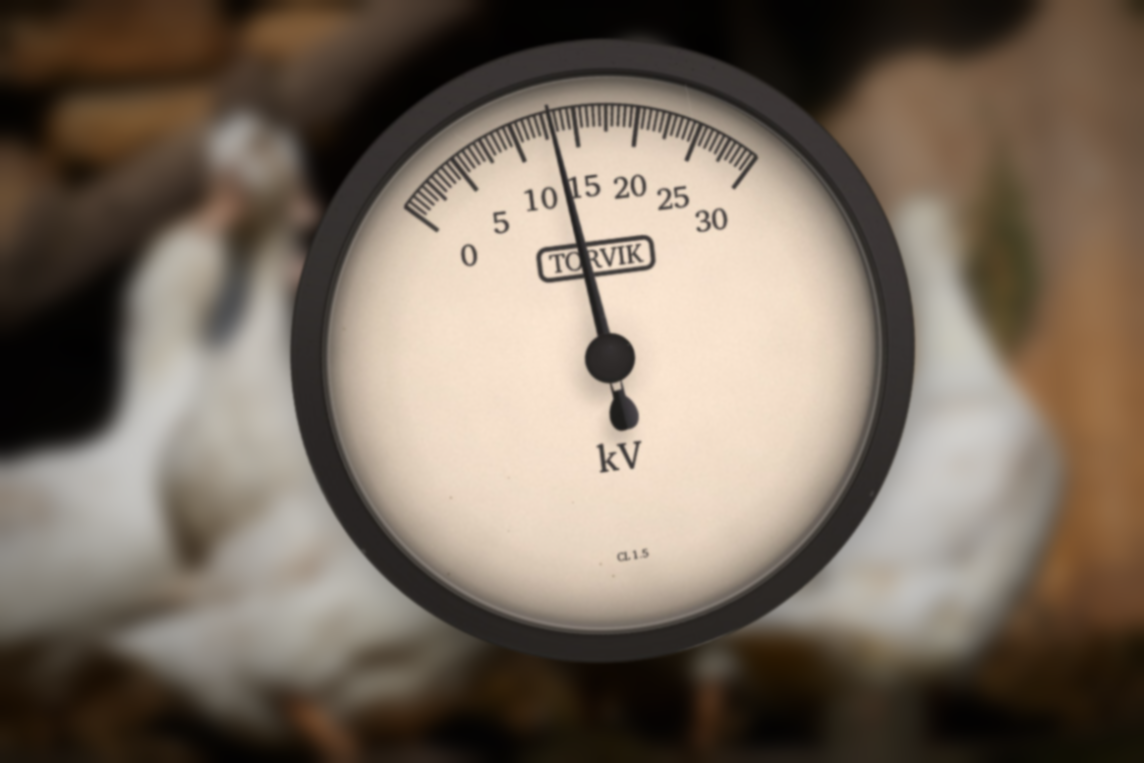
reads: {"value": 13, "unit": "kV"}
